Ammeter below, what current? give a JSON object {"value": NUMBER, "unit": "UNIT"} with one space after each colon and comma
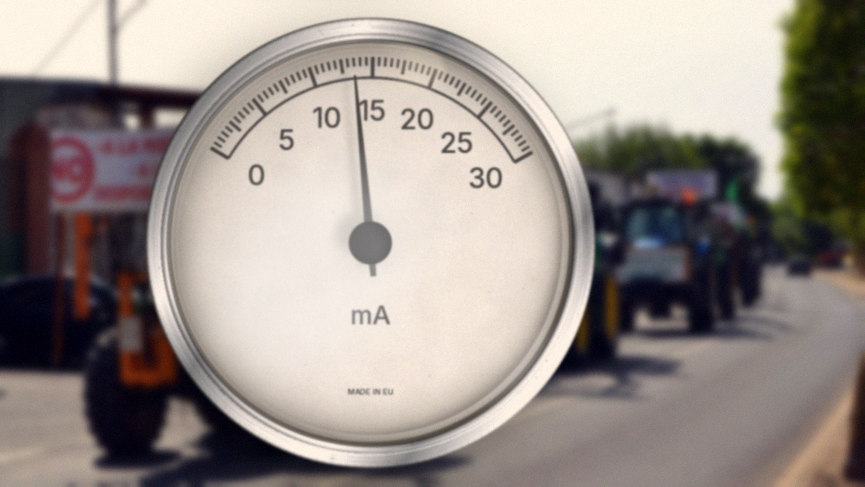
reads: {"value": 13.5, "unit": "mA"}
